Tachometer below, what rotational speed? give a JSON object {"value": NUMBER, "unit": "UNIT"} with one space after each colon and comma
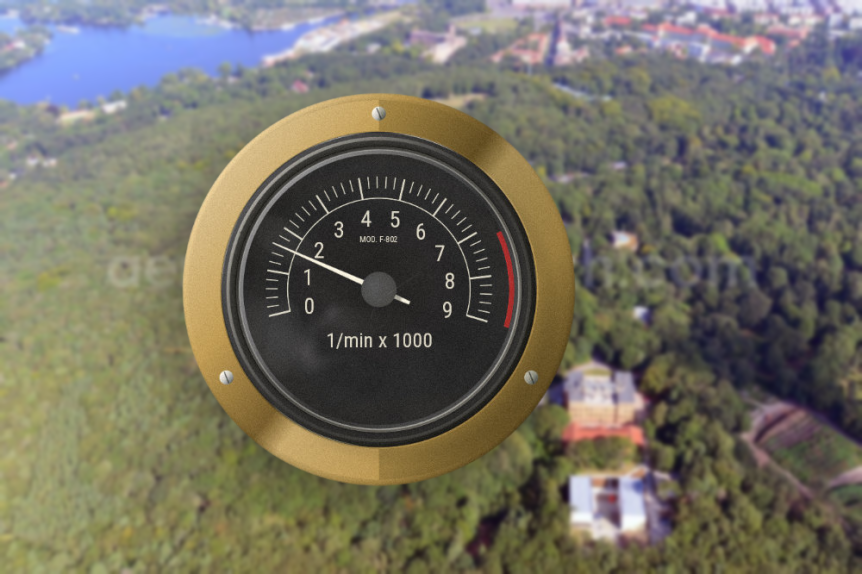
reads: {"value": 1600, "unit": "rpm"}
